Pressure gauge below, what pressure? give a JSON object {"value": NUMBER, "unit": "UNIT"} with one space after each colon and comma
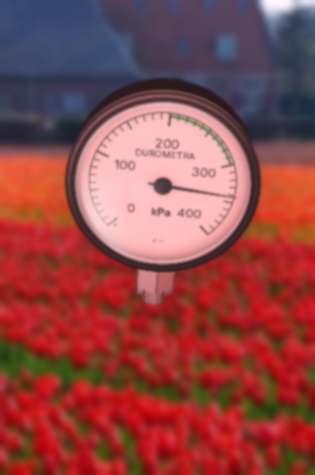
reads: {"value": 340, "unit": "kPa"}
